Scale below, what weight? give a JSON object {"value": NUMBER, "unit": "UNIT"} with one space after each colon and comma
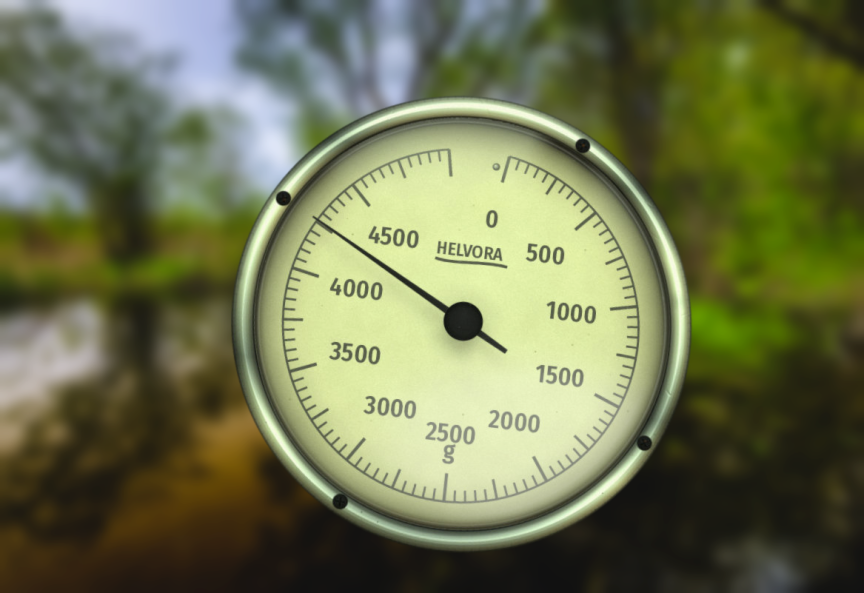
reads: {"value": 4250, "unit": "g"}
